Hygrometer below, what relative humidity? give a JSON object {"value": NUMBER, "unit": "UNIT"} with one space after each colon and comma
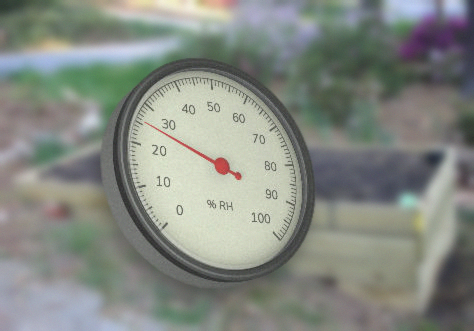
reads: {"value": 25, "unit": "%"}
